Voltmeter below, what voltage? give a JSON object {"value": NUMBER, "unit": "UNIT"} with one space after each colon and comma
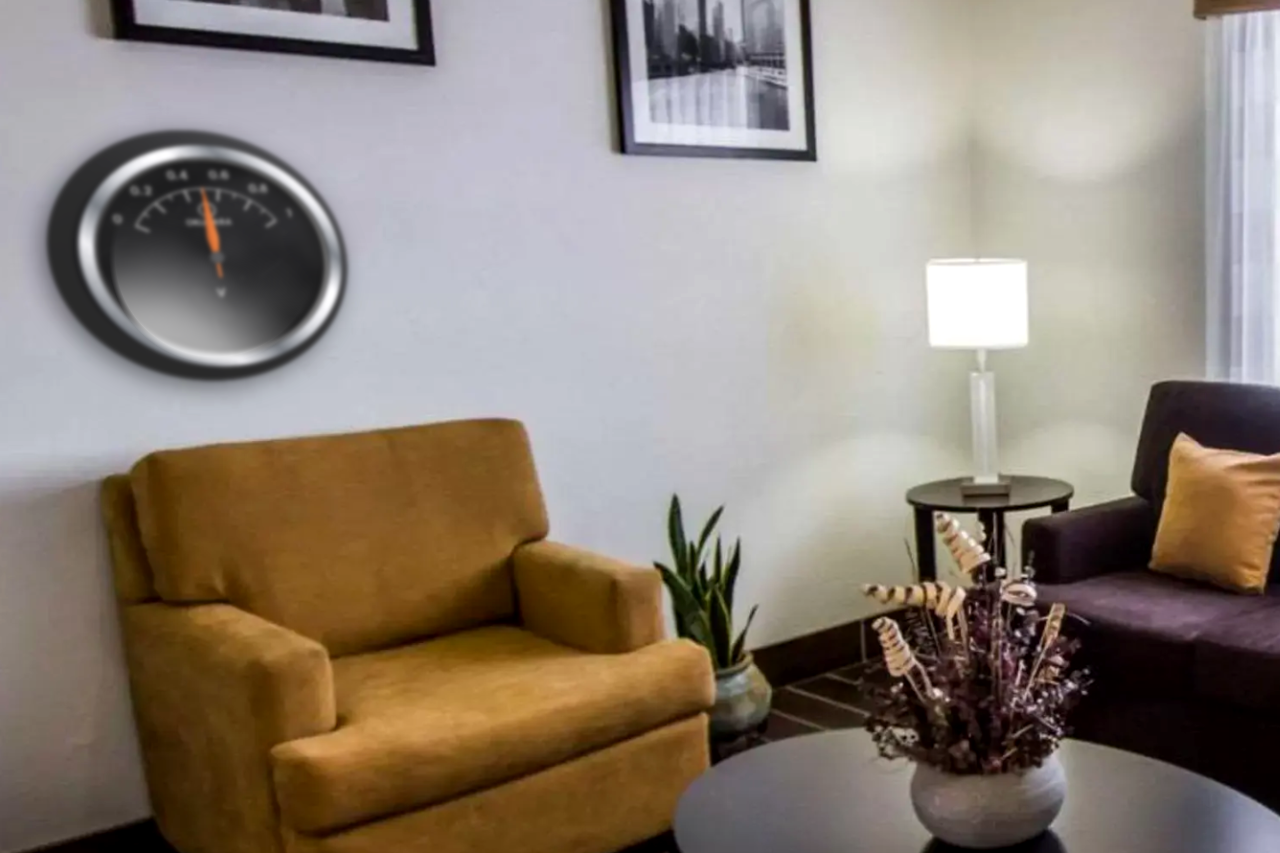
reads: {"value": 0.5, "unit": "V"}
